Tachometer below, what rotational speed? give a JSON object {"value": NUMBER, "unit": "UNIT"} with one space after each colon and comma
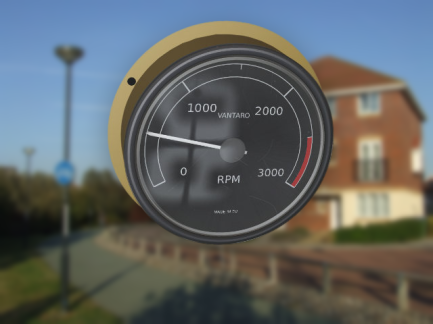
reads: {"value": 500, "unit": "rpm"}
